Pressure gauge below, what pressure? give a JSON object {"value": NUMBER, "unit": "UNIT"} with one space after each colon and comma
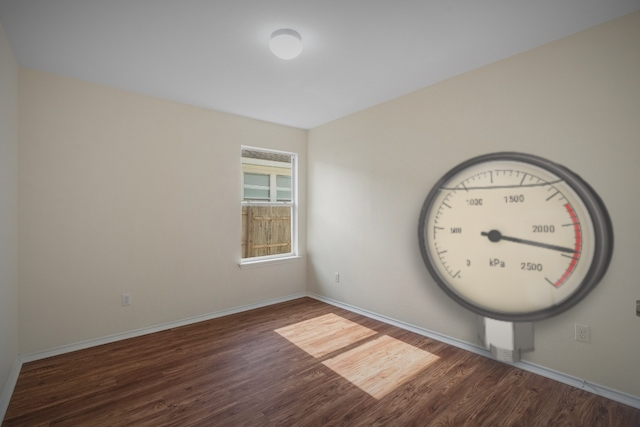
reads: {"value": 2200, "unit": "kPa"}
